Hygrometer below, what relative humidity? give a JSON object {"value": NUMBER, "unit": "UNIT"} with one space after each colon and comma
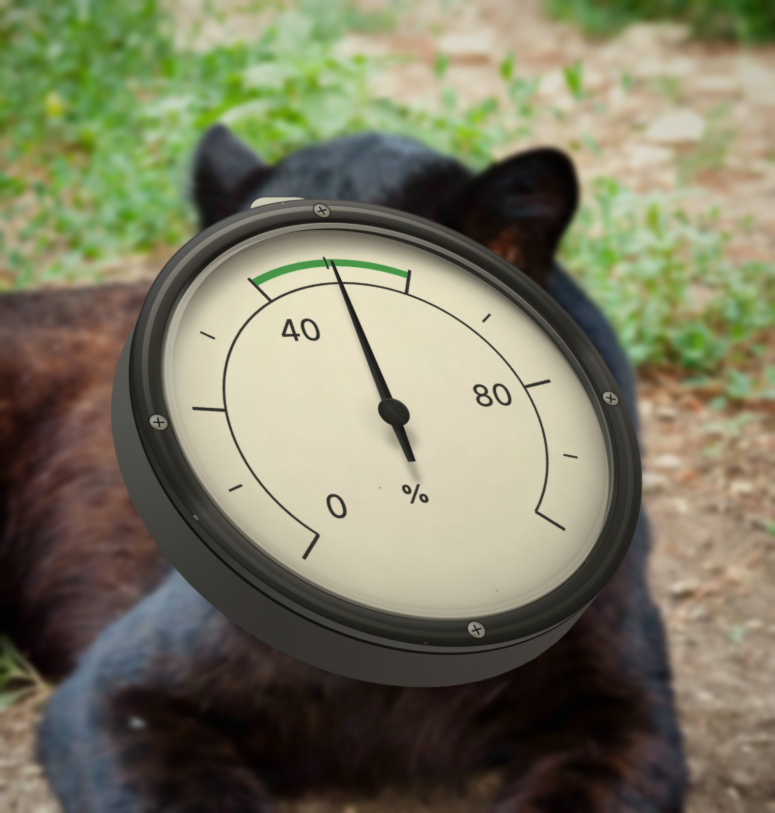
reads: {"value": 50, "unit": "%"}
